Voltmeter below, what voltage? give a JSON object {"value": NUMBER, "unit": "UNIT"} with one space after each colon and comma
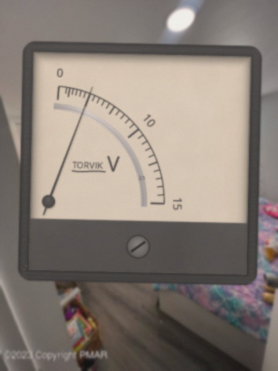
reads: {"value": 5, "unit": "V"}
